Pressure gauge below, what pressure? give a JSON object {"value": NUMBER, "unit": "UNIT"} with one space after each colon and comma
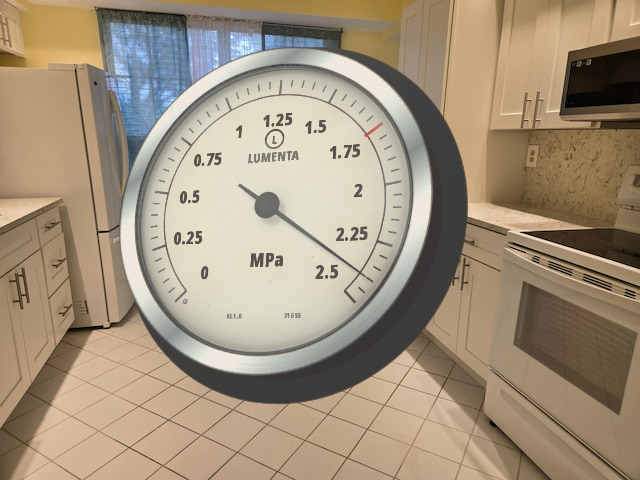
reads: {"value": 2.4, "unit": "MPa"}
